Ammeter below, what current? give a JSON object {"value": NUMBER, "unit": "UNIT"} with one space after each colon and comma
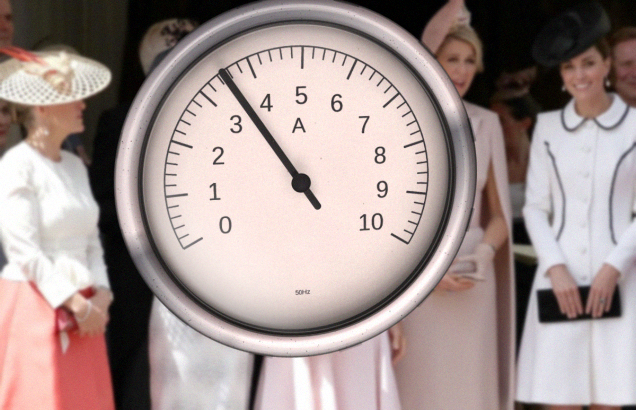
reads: {"value": 3.5, "unit": "A"}
